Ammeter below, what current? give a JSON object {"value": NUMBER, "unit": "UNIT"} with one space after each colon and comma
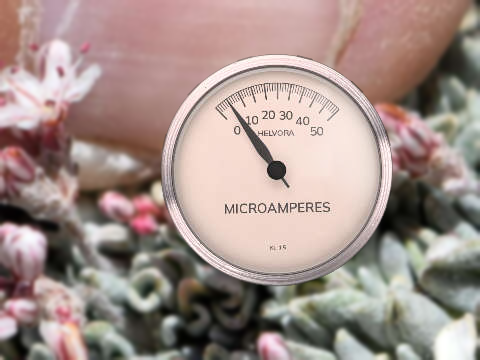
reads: {"value": 5, "unit": "µA"}
